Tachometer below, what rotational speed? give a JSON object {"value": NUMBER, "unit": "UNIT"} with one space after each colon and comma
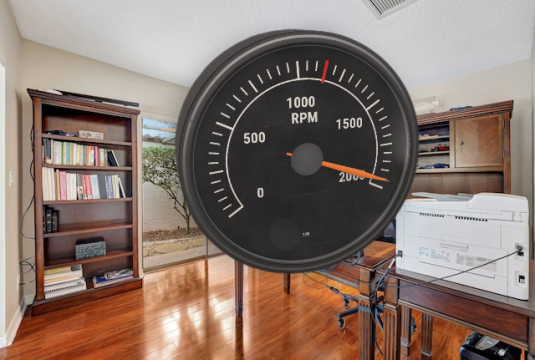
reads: {"value": 1950, "unit": "rpm"}
